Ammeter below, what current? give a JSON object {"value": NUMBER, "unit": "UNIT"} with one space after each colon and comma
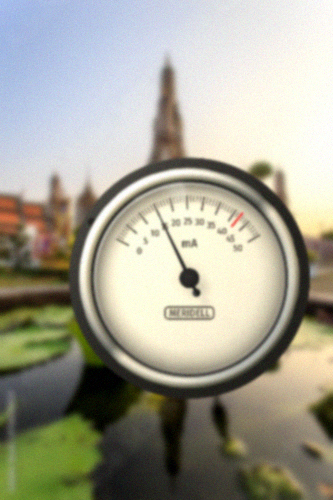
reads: {"value": 15, "unit": "mA"}
